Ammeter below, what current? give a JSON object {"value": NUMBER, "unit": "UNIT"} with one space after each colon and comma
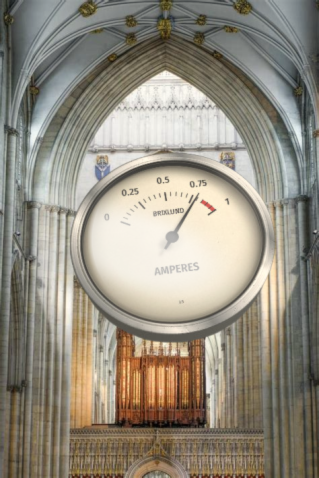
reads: {"value": 0.8, "unit": "A"}
